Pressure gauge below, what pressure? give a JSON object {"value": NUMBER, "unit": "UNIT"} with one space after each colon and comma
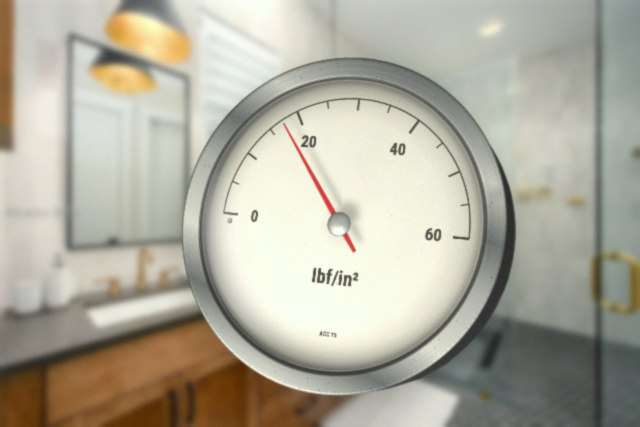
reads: {"value": 17.5, "unit": "psi"}
